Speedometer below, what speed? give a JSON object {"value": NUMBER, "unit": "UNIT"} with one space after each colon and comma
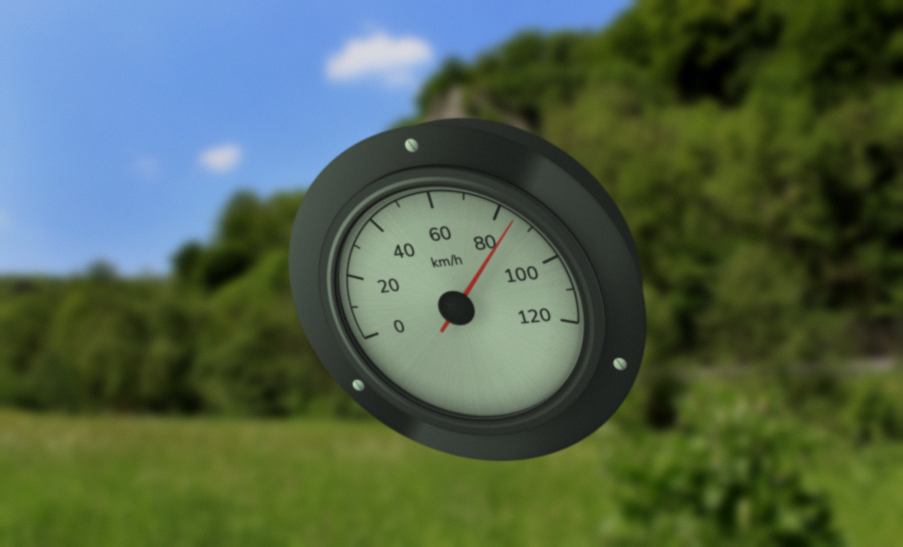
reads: {"value": 85, "unit": "km/h"}
